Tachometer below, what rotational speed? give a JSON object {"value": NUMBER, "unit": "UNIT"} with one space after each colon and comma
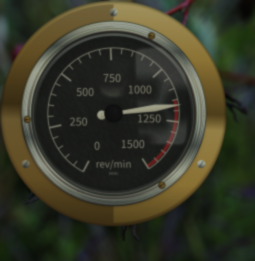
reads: {"value": 1175, "unit": "rpm"}
